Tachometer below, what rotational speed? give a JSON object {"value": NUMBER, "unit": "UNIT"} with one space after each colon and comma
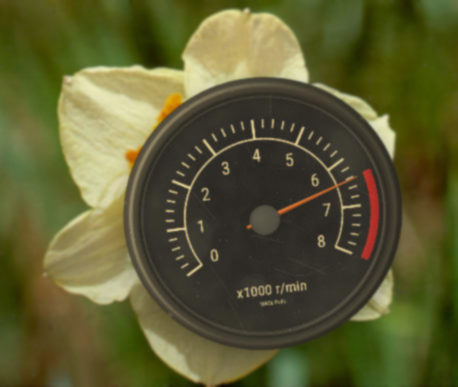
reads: {"value": 6400, "unit": "rpm"}
